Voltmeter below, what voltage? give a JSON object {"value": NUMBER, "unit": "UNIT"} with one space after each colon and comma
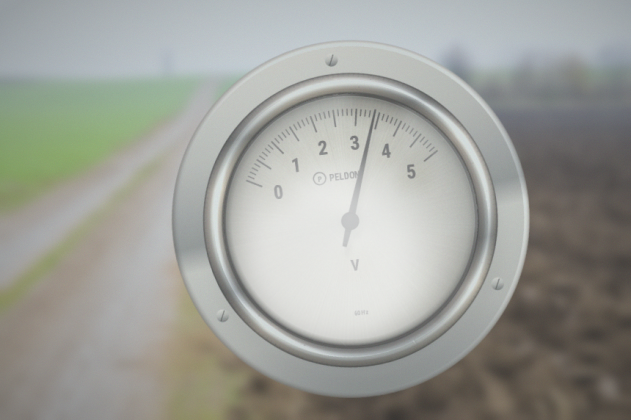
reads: {"value": 3.4, "unit": "V"}
